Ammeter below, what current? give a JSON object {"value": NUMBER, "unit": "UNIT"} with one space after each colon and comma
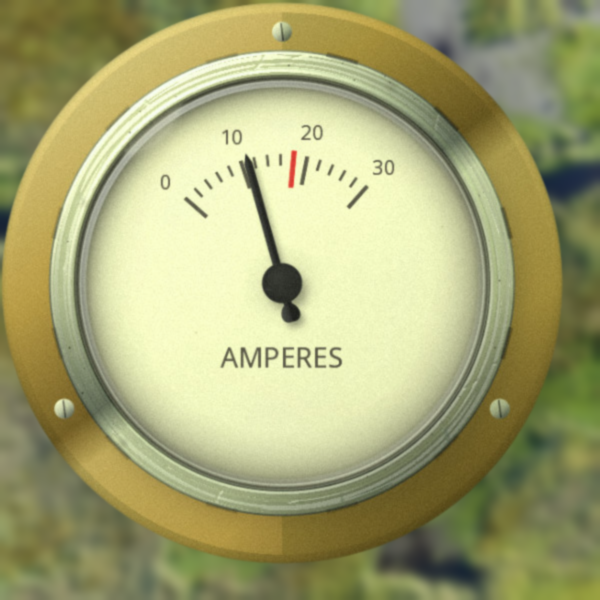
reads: {"value": 11, "unit": "A"}
